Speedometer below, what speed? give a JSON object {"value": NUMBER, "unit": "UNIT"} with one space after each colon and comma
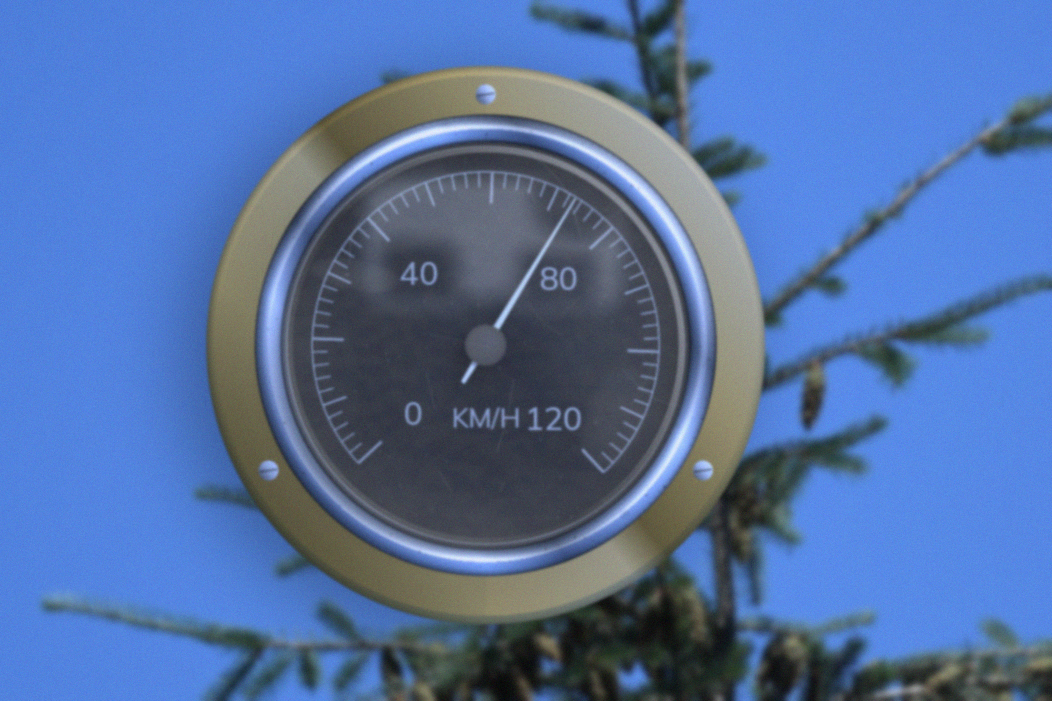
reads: {"value": 73, "unit": "km/h"}
